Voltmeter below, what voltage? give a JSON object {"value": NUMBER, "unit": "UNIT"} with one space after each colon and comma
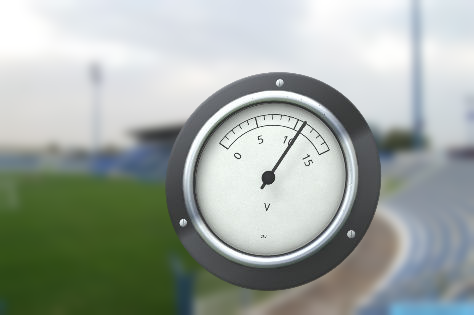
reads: {"value": 11, "unit": "V"}
